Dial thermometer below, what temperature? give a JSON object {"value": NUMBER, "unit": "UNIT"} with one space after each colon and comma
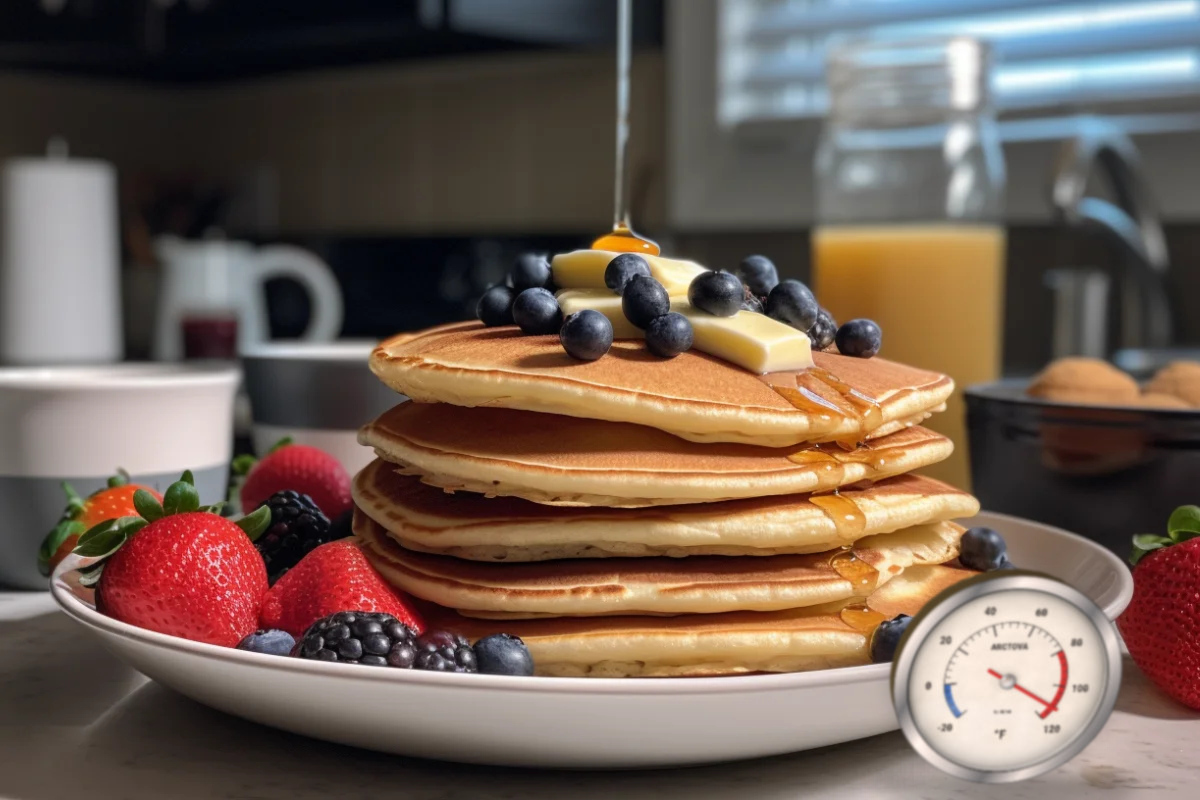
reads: {"value": 112, "unit": "°F"}
